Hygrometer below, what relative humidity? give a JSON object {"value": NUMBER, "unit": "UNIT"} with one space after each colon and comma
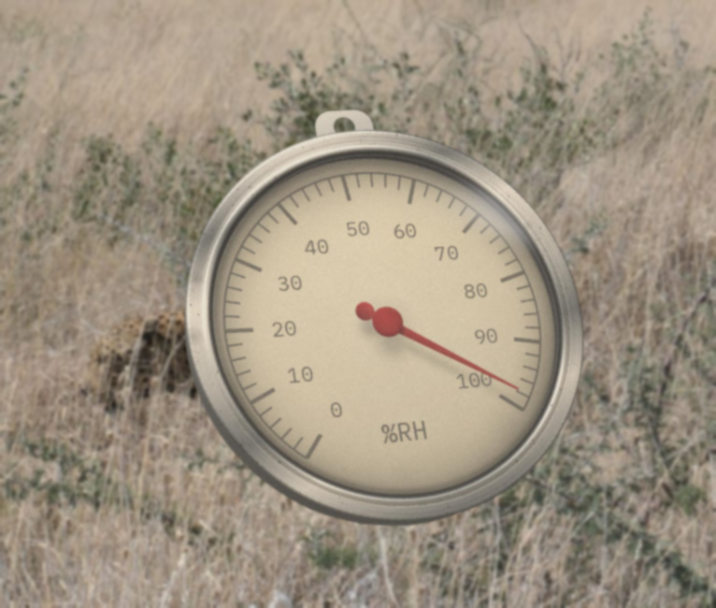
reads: {"value": 98, "unit": "%"}
